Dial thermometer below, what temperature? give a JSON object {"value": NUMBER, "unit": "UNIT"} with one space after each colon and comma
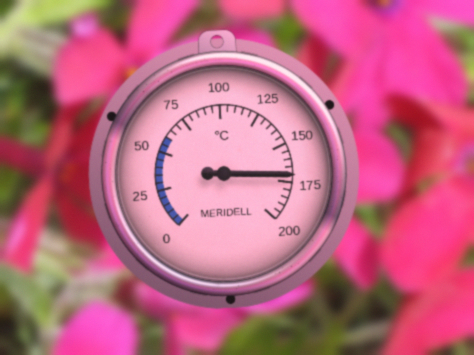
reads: {"value": 170, "unit": "°C"}
